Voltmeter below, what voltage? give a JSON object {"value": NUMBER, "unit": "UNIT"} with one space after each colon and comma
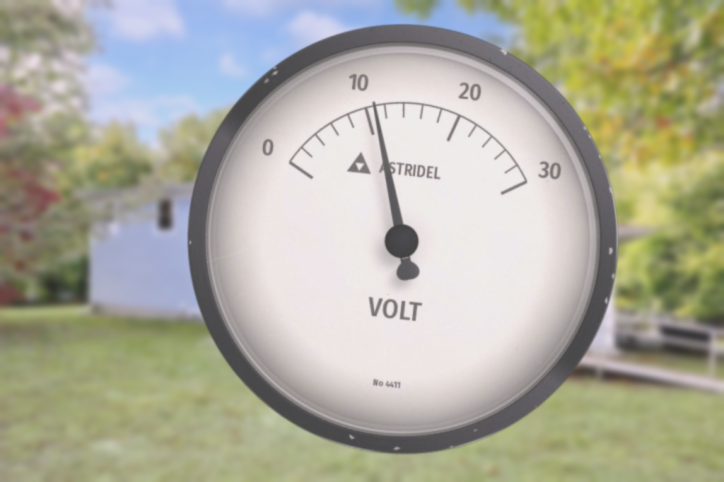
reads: {"value": 11, "unit": "V"}
